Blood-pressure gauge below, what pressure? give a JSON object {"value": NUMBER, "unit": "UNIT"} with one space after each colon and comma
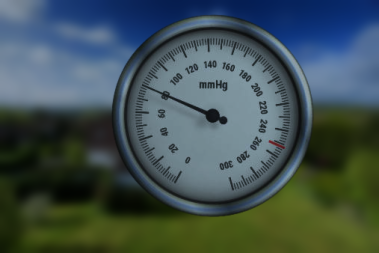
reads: {"value": 80, "unit": "mmHg"}
